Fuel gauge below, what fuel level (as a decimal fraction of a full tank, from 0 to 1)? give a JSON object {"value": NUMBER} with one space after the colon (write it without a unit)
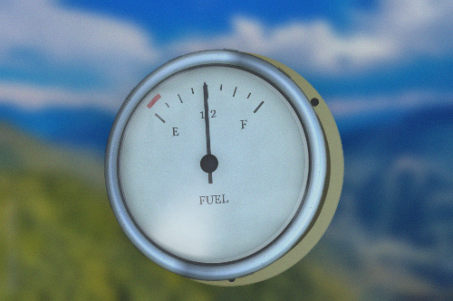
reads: {"value": 0.5}
